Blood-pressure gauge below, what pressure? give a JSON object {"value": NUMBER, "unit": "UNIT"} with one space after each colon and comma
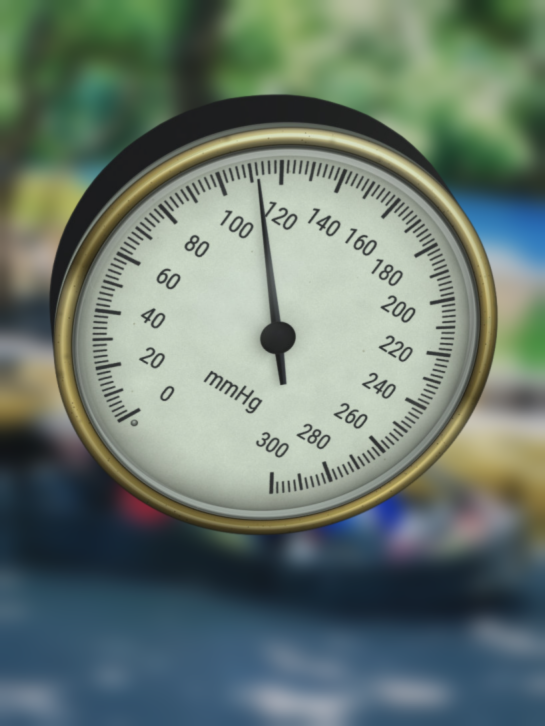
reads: {"value": 112, "unit": "mmHg"}
